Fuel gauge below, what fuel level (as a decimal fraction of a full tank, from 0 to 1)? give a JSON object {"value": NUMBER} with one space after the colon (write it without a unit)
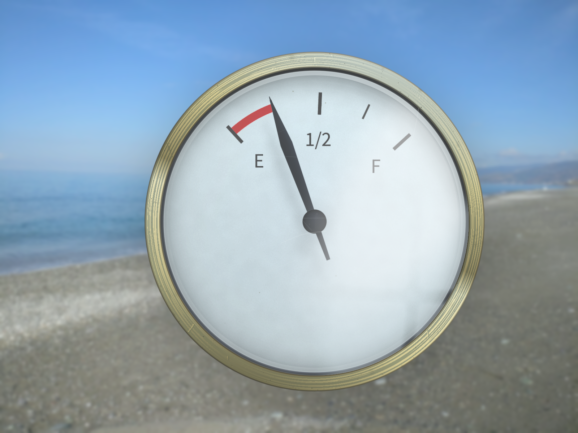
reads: {"value": 0.25}
